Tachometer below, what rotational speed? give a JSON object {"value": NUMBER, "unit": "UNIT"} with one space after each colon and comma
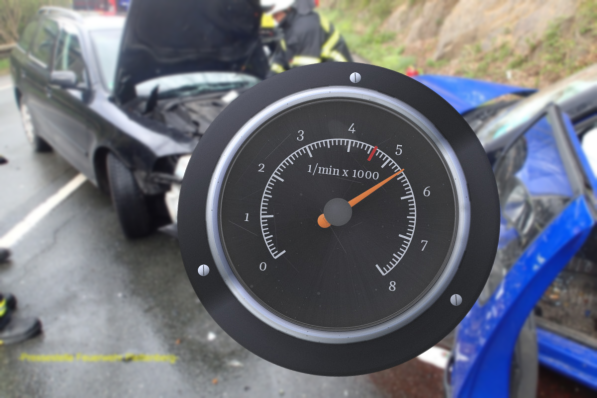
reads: {"value": 5400, "unit": "rpm"}
